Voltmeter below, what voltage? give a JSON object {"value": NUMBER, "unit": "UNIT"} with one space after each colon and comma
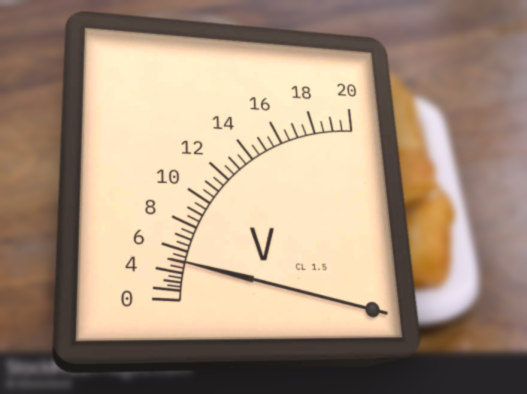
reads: {"value": 5, "unit": "V"}
